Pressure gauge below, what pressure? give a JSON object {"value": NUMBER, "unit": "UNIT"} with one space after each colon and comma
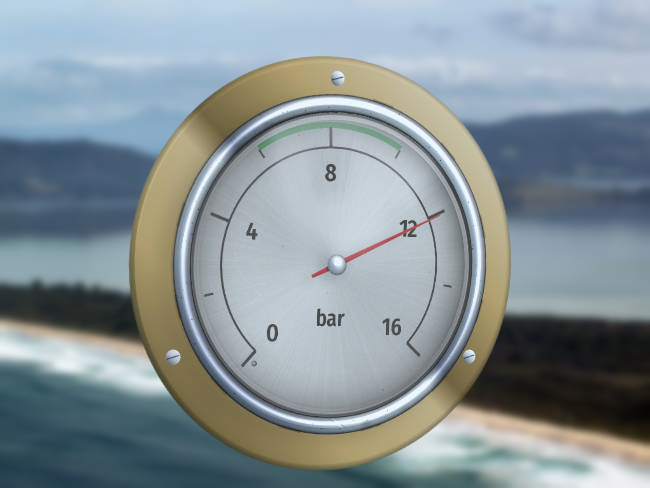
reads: {"value": 12, "unit": "bar"}
